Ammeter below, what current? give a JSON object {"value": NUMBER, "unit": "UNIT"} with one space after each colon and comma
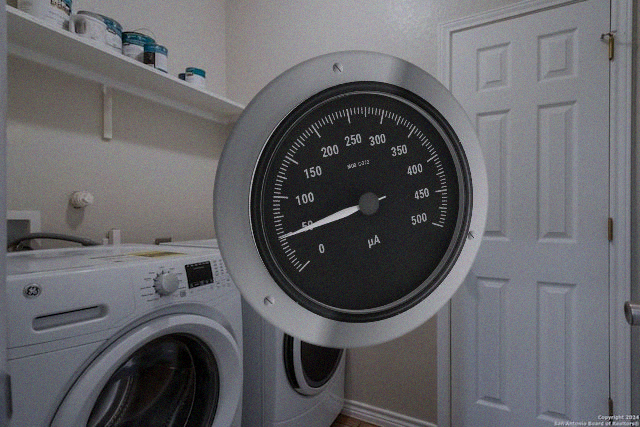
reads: {"value": 50, "unit": "µA"}
